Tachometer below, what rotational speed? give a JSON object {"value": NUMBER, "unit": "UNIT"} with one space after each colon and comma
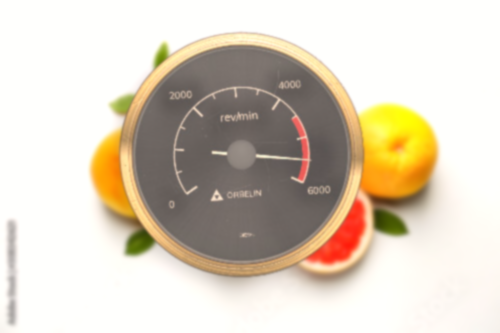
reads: {"value": 5500, "unit": "rpm"}
